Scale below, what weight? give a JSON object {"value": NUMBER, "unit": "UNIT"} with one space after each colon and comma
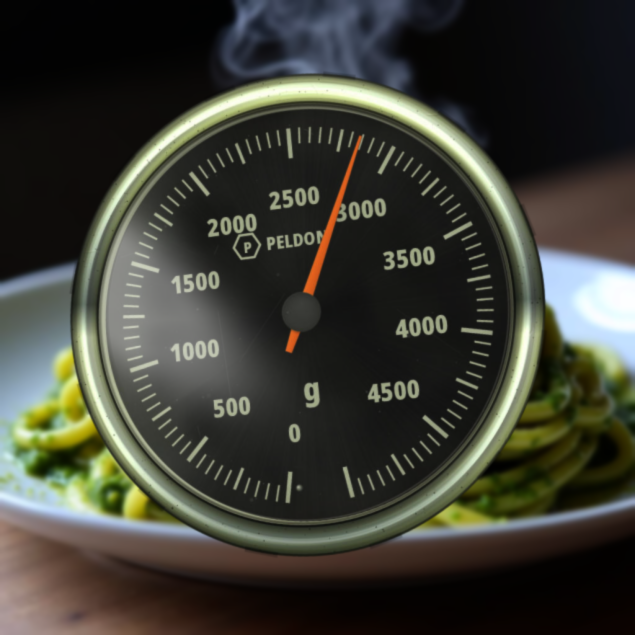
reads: {"value": 2850, "unit": "g"}
